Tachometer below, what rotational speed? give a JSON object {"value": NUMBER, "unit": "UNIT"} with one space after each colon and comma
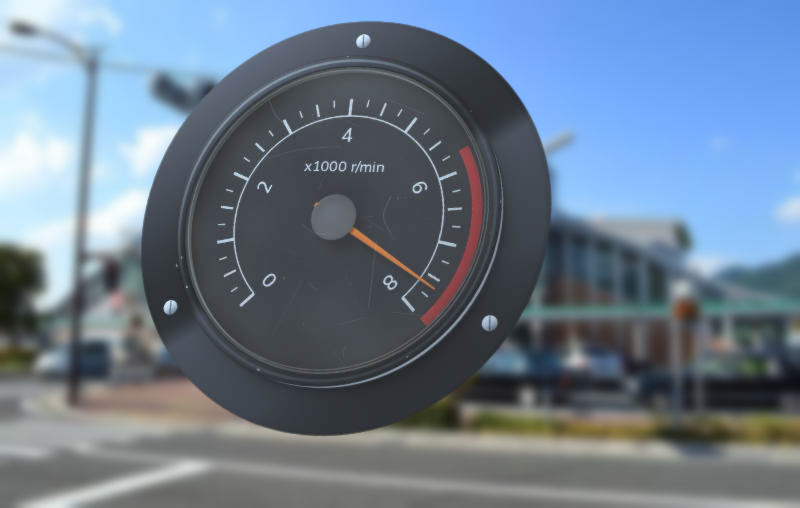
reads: {"value": 7625, "unit": "rpm"}
